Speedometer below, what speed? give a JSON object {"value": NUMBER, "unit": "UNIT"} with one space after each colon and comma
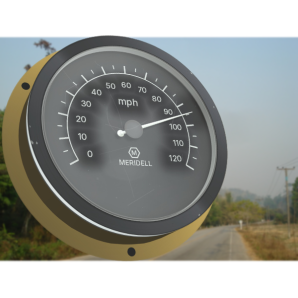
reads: {"value": 95, "unit": "mph"}
